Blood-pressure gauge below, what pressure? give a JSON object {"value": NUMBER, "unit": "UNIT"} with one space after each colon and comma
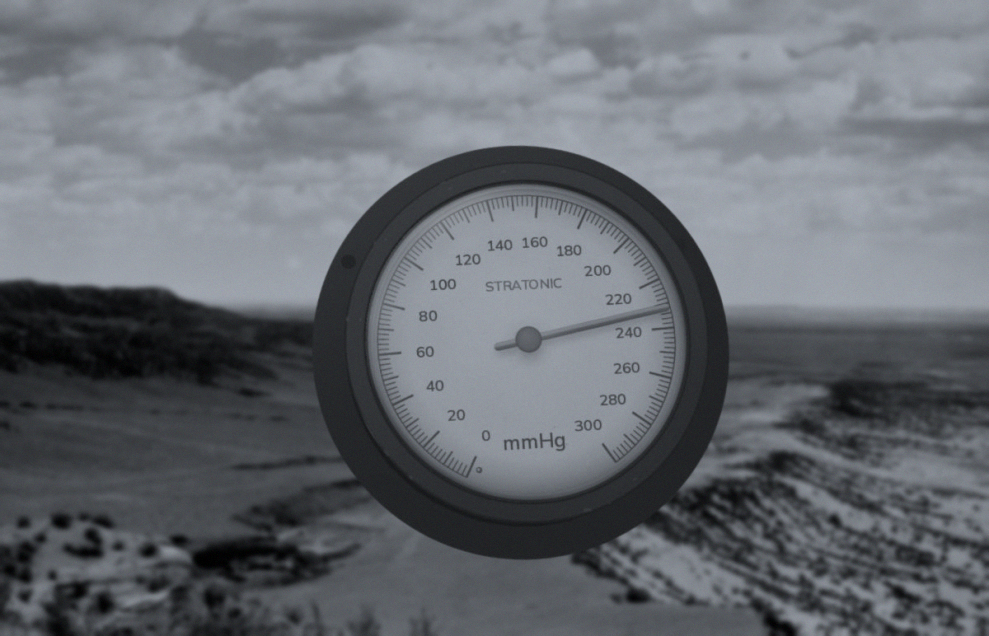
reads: {"value": 232, "unit": "mmHg"}
